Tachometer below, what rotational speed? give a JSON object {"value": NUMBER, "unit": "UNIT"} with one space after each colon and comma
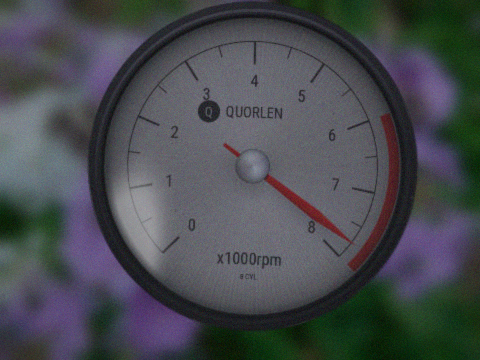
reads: {"value": 7750, "unit": "rpm"}
